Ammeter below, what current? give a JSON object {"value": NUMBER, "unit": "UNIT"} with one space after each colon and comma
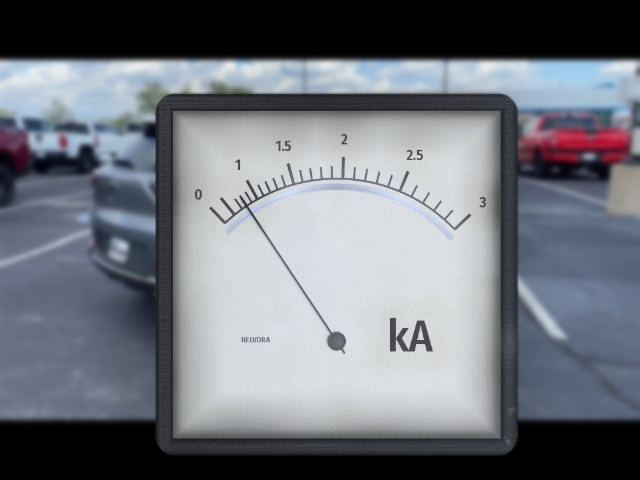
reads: {"value": 0.8, "unit": "kA"}
